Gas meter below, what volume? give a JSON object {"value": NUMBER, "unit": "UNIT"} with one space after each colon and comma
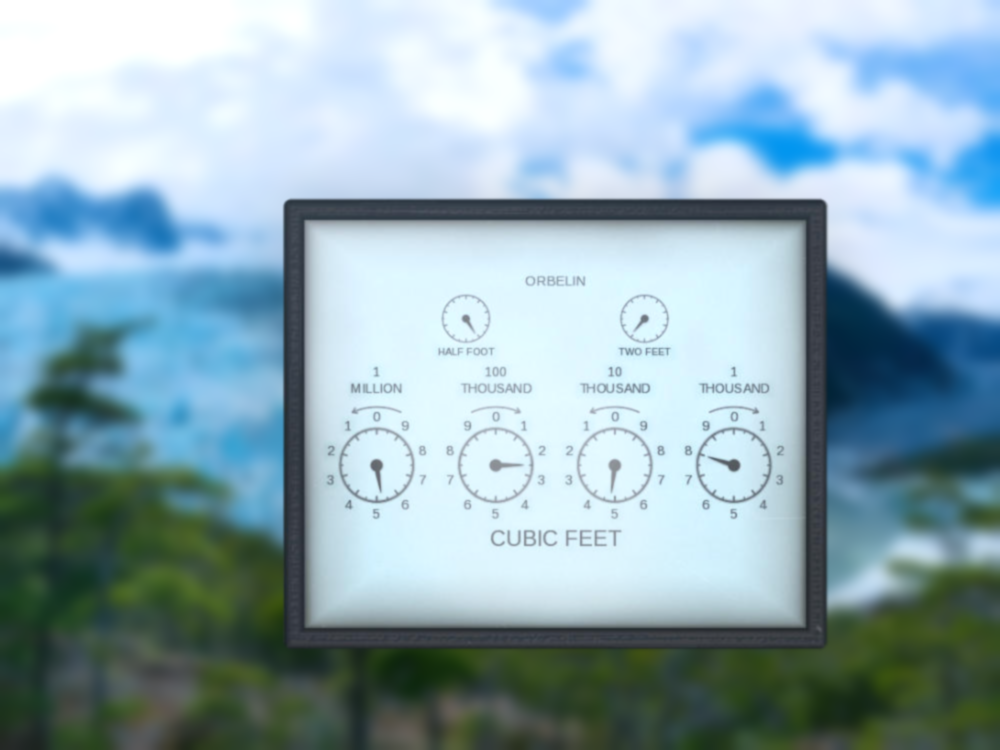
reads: {"value": 524800, "unit": "ft³"}
